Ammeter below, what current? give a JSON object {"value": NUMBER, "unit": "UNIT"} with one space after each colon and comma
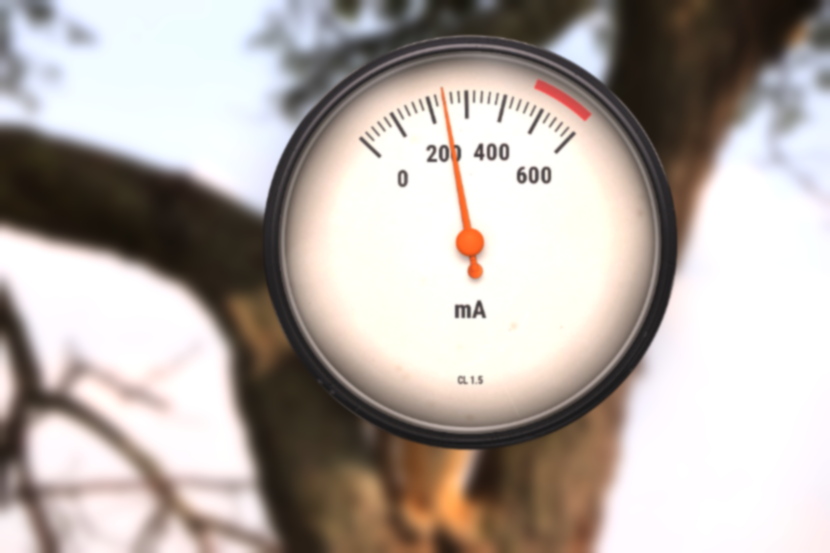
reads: {"value": 240, "unit": "mA"}
